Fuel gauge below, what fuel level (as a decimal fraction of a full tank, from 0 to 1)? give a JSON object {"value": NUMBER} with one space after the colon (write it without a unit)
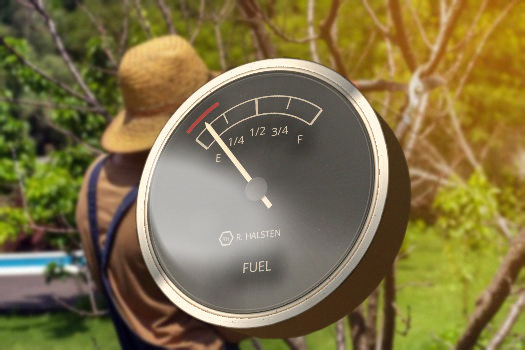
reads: {"value": 0.125}
